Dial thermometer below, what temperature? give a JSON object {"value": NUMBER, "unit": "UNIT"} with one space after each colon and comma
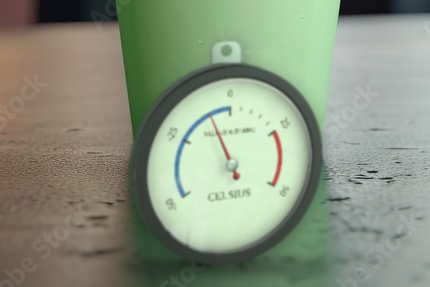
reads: {"value": -10, "unit": "°C"}
